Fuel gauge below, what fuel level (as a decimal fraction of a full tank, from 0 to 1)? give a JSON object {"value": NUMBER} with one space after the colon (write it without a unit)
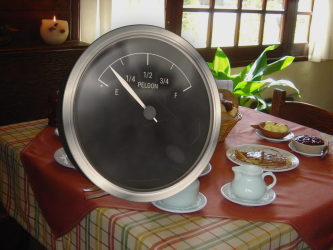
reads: {"value": 0.125}
